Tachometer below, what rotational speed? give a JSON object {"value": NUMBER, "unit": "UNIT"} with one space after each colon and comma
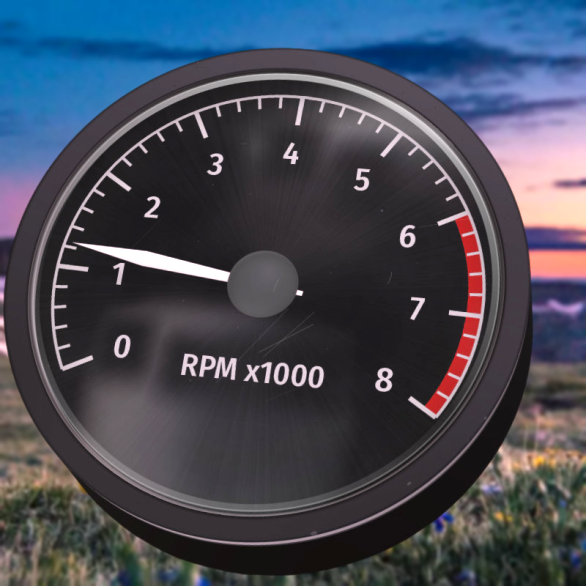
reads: {"value": 1200, "unit": "rpm"}
